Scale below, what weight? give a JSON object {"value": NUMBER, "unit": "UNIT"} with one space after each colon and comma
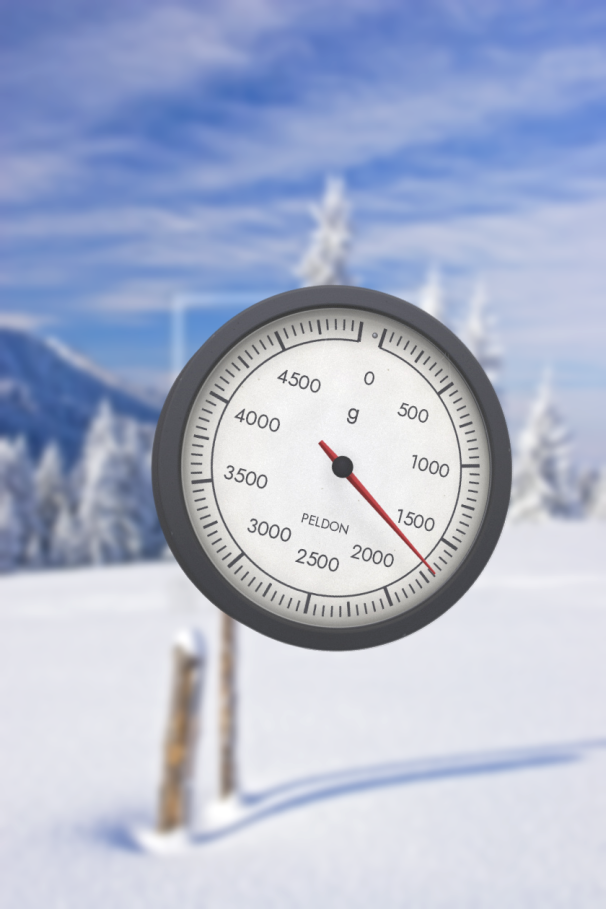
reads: {"value": 1700, "unit": "g"}
